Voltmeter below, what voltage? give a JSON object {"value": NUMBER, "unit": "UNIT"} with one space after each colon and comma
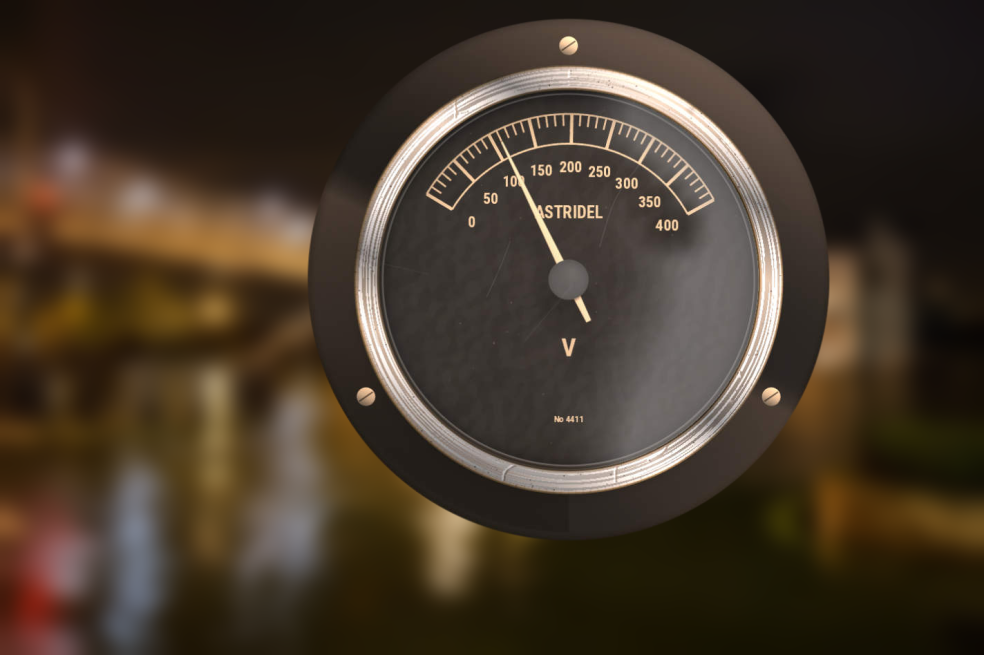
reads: {"value": 110, "unit": "V"}
